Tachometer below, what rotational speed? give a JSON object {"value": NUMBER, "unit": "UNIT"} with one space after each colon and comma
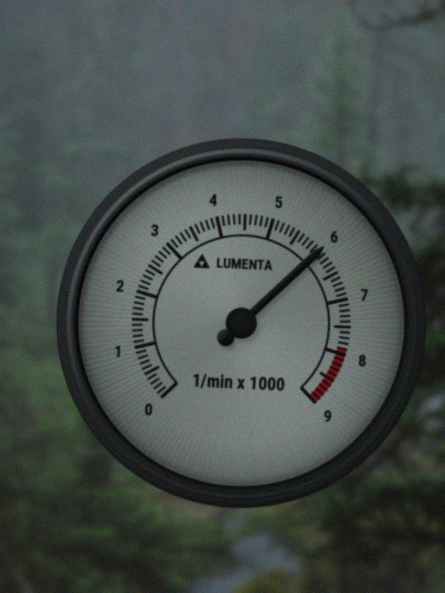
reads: {"value": 6000, "unit": "rpm"}
